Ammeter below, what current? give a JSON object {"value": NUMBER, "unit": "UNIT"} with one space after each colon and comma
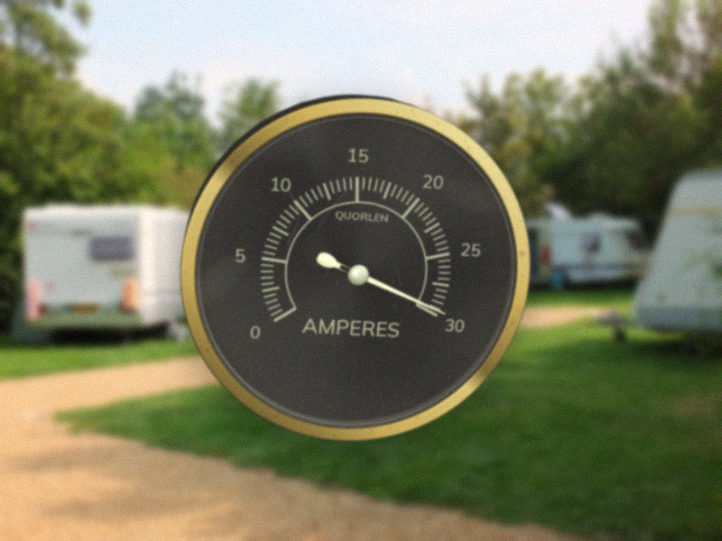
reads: {"value": 29.5, "unit": "A"}
